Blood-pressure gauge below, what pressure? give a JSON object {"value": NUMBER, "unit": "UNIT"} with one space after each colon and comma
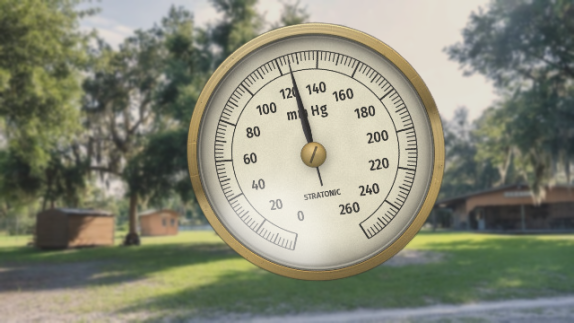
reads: {"value": 126, "unit": "mmHg"}
